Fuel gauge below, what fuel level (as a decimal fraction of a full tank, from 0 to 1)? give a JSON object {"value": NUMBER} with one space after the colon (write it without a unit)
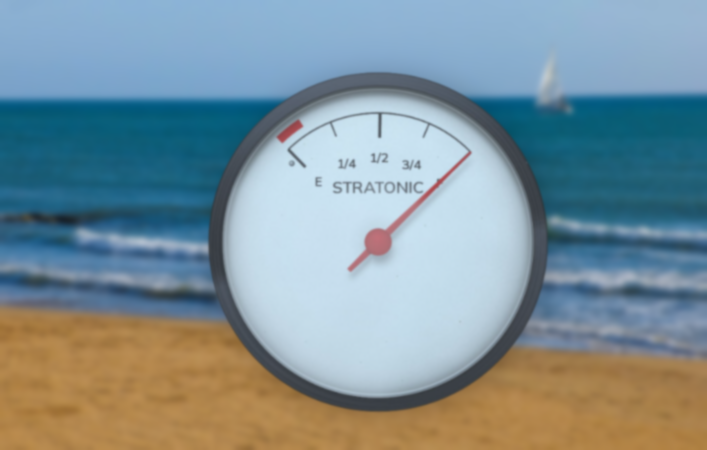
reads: {"value": 1}
